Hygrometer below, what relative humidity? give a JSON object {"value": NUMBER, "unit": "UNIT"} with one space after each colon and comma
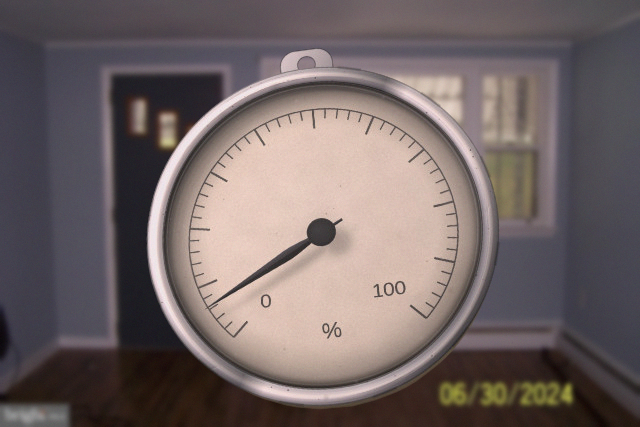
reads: {"value": 6, "unit": "%"}
